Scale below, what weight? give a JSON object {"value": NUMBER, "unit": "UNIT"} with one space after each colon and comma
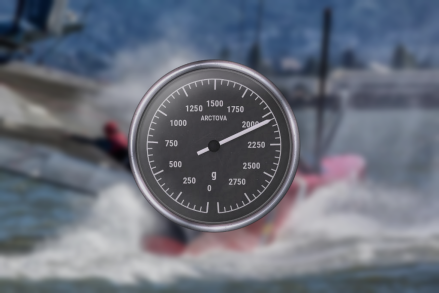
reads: {"value": 2050, "unit": "g"}
